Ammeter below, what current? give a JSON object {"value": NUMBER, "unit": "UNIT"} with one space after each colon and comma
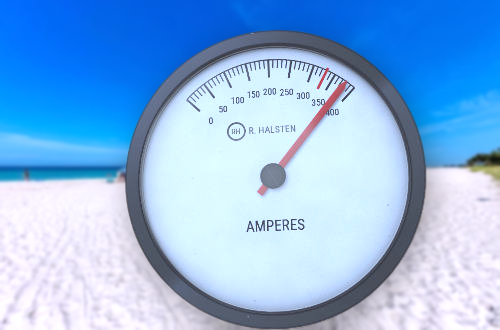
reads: {"value": 380, "unit": "A"}
